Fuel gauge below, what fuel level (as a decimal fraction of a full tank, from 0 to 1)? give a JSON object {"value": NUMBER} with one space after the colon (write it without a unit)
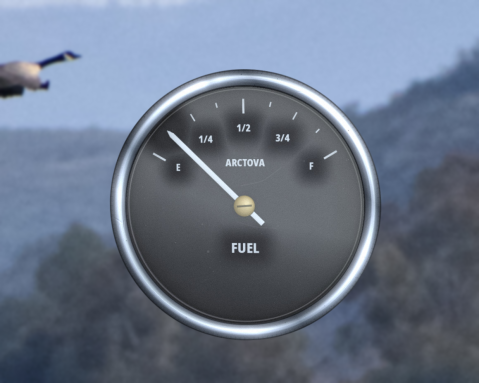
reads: {"value": 0.125}
